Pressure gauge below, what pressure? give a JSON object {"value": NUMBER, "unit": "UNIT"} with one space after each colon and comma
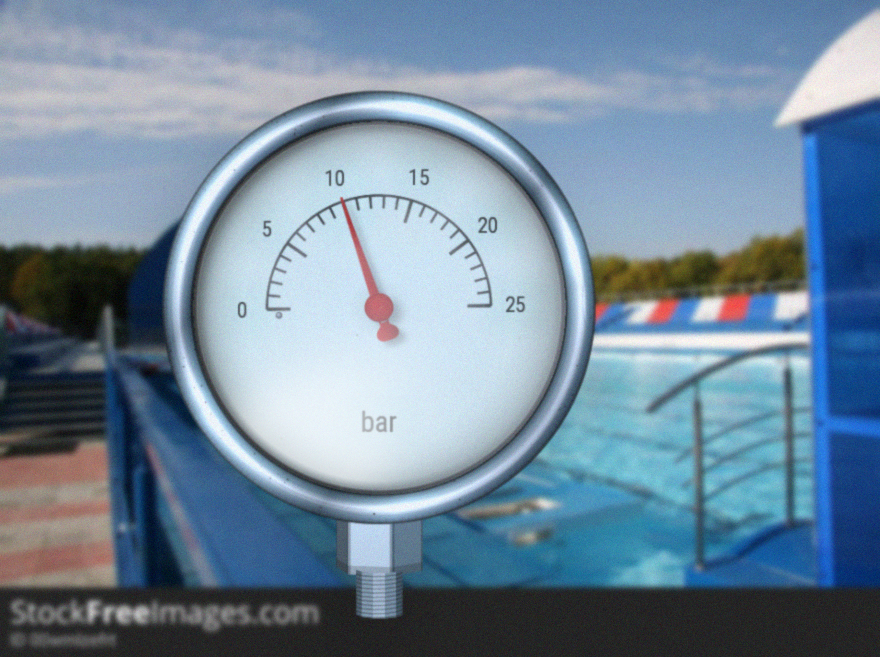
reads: {"value": 10, "unit": "bar"}
